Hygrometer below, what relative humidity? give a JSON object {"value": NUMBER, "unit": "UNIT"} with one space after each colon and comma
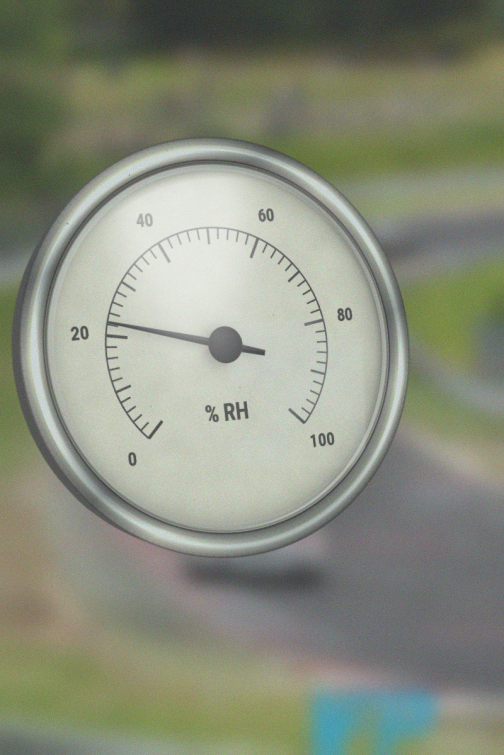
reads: {"value": 22, "unit": "%"}
